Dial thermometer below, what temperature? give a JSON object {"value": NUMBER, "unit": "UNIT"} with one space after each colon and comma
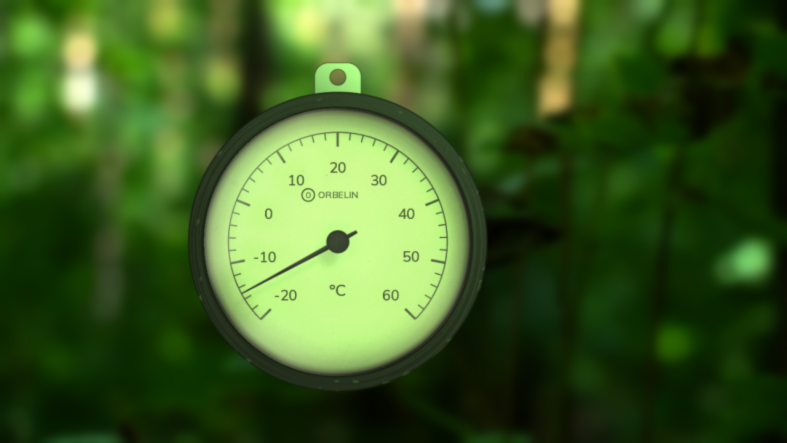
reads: {"value": -15, "unit": "°C"}
